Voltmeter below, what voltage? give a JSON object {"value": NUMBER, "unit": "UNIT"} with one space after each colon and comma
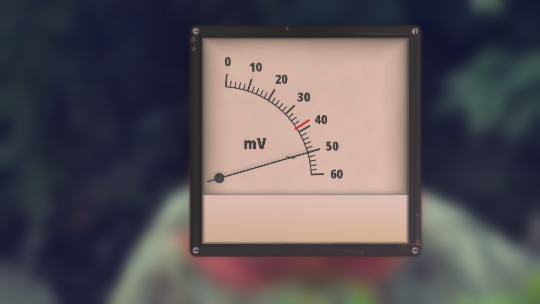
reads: {"value": 50, "unit": "mV"}
